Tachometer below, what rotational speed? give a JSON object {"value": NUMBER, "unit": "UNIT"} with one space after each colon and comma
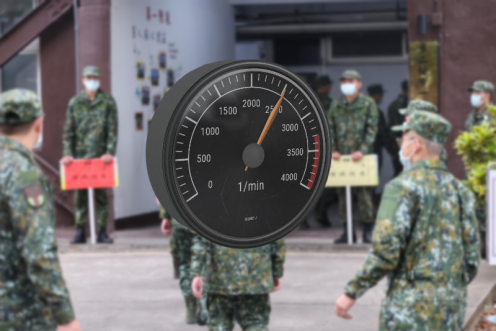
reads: {"value": 2500, "unit": "rpm"}
